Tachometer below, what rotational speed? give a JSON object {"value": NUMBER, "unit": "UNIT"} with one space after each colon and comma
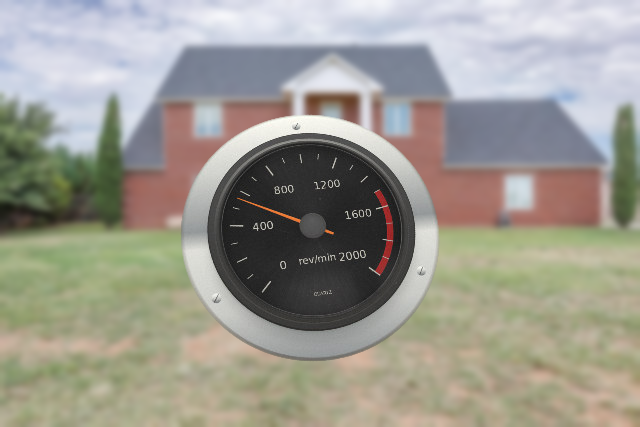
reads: {"value": 550, "unit": "rpm"}
